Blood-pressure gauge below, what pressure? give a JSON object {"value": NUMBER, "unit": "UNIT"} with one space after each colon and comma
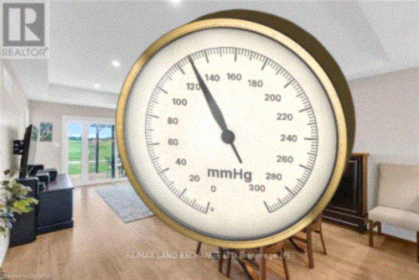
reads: {"value": 130, "unit": "mmHg"}
